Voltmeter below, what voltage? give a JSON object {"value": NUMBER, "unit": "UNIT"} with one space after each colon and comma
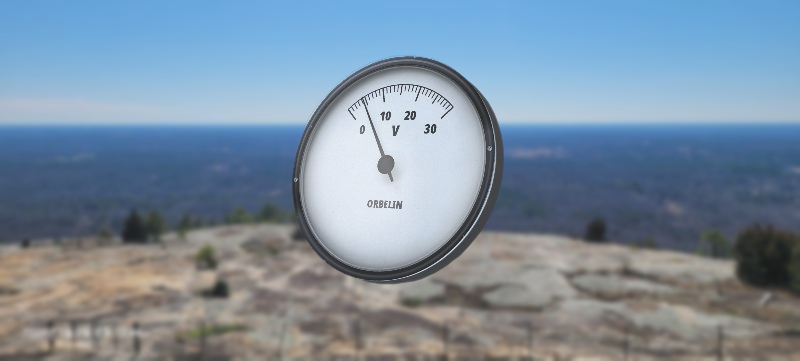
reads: {"value": 5, "unit": "V"}
